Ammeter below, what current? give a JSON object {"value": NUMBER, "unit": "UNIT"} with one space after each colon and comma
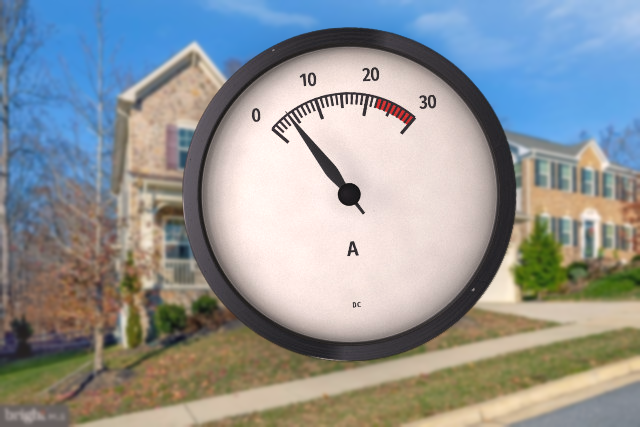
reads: {"value": 4, "unit": "A"}
